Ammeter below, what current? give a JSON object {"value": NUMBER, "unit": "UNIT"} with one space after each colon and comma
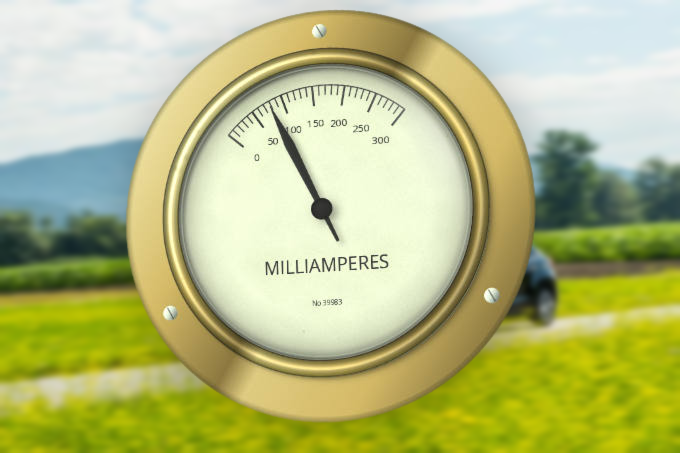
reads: {"value": 80, "unit": "mA"}
